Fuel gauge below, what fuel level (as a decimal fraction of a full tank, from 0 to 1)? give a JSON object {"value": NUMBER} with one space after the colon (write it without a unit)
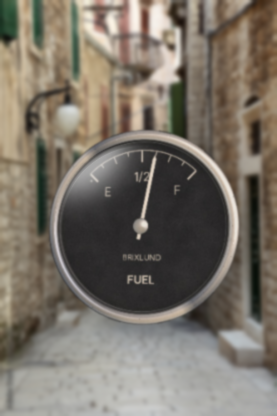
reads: {"value": 0.625}
